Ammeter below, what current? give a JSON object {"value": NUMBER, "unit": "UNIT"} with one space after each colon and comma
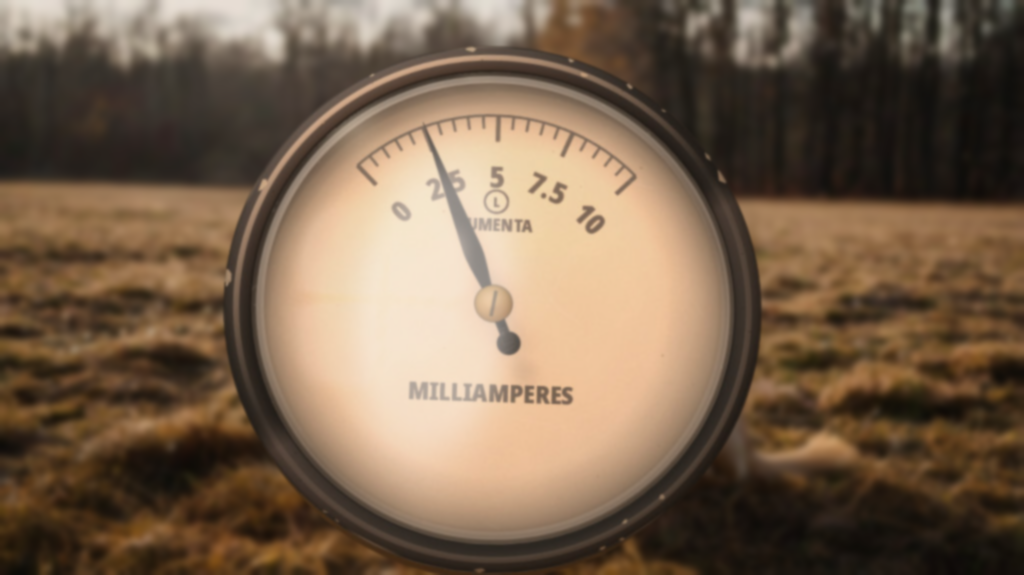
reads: {"value": 2.5, "unit": "mA"}
